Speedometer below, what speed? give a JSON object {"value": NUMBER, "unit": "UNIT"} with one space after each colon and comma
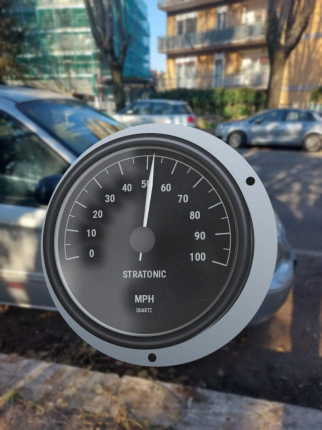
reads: {"value": 52.5, "unit": "mph"}
